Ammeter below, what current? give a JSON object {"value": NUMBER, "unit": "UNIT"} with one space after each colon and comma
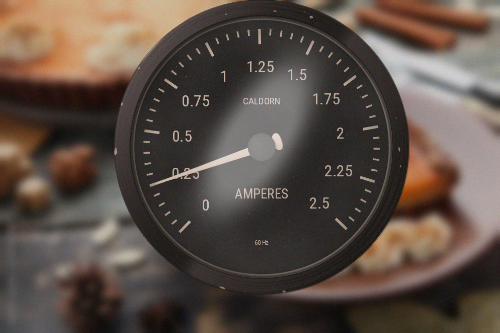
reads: {"value": 0.25, "unit": "A"}
